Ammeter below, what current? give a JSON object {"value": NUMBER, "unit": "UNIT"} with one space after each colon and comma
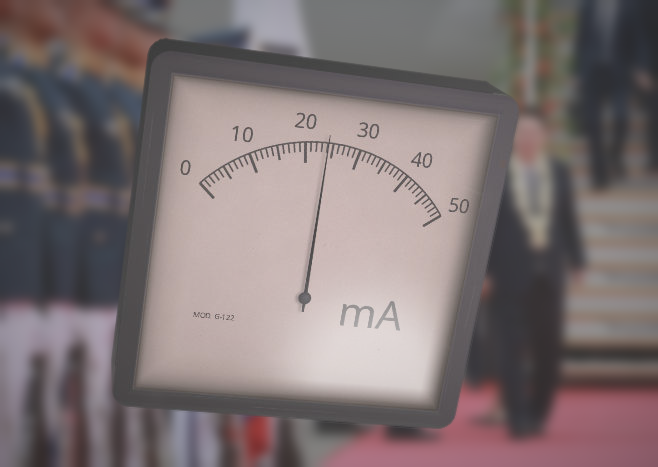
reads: {"value": 24, "unit": "mA"}
